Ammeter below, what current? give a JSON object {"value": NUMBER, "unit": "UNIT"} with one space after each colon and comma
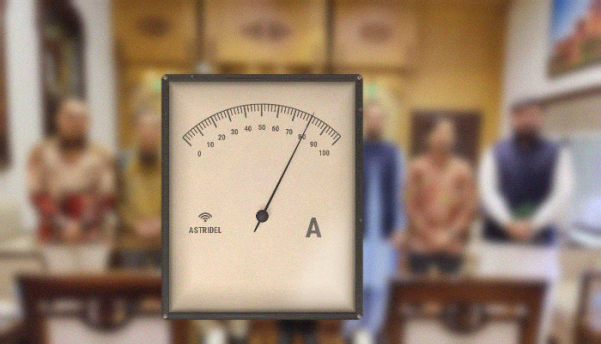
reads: {"value": 80, "unit": "A"}
